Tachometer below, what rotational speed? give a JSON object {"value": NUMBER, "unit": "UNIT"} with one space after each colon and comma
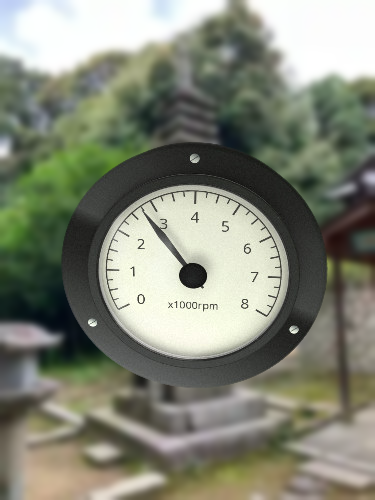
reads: {"value": 2750, "unit": "rpm"}
